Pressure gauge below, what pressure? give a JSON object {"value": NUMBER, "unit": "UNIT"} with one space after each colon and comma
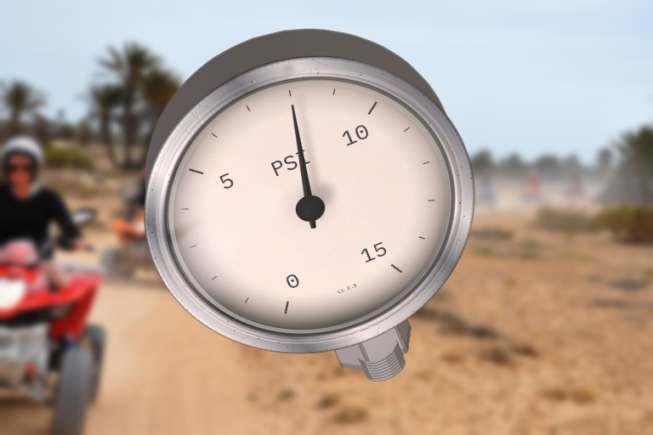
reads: {"value": 8, "unit": "psi"}
